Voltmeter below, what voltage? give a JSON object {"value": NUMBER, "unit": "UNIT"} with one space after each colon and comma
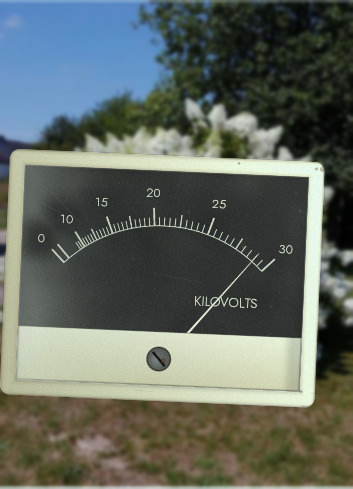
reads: {"value": 29, "unit": "kV"}
